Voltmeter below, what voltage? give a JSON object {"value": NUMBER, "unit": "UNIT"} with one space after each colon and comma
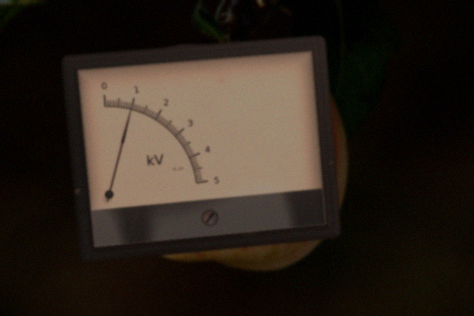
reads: {"value": 1, "unit": "kV"}
